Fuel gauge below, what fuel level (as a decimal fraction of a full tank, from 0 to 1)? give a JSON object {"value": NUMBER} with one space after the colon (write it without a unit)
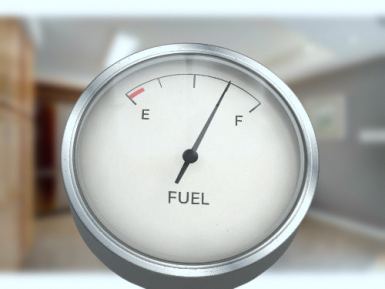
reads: {"value": 0.75}
